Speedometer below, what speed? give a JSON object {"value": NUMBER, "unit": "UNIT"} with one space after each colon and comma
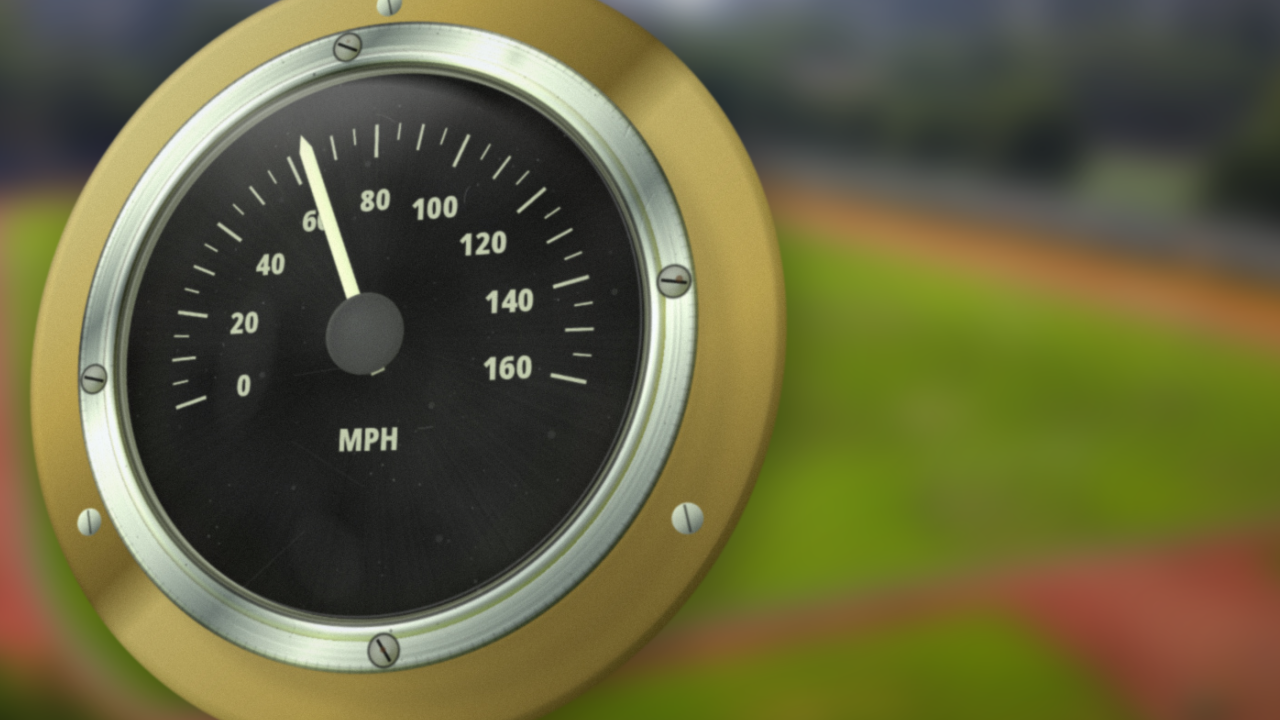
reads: {"value": 65, "unit": "mph"}
